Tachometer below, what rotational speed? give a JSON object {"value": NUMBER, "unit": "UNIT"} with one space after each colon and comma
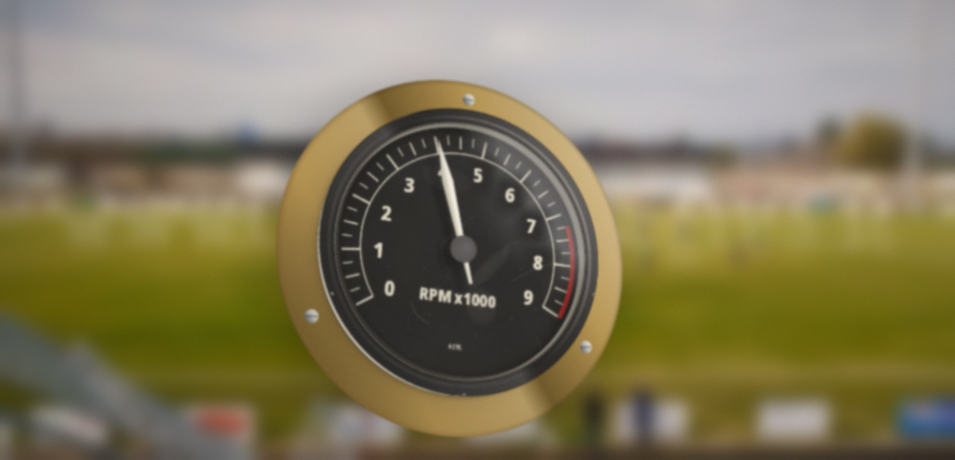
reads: {"value": 4000, "unit": "rpm"}
